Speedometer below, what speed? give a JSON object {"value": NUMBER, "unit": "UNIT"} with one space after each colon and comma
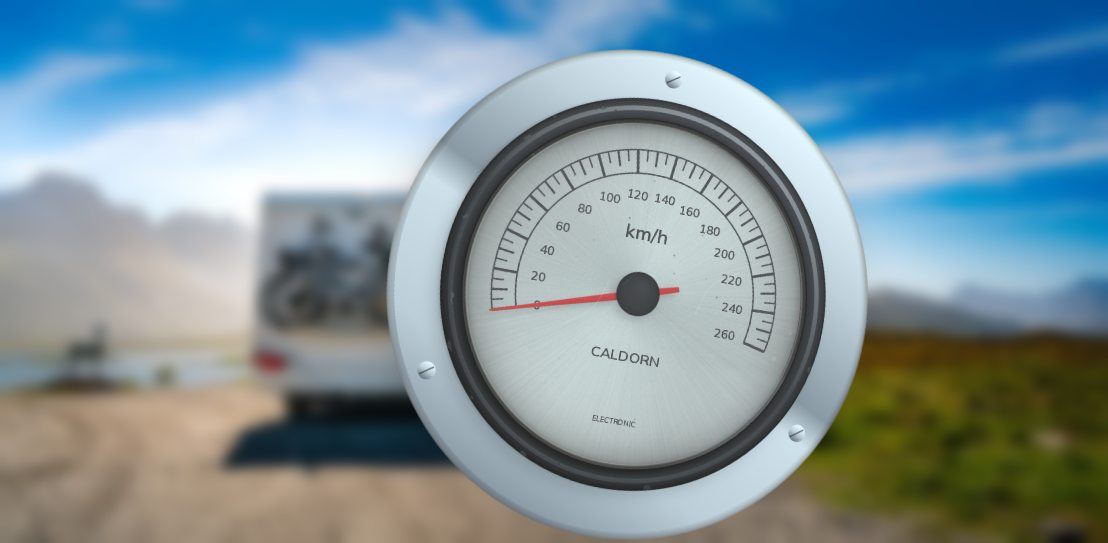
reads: {"value": 0, "unit": "km/h"}
